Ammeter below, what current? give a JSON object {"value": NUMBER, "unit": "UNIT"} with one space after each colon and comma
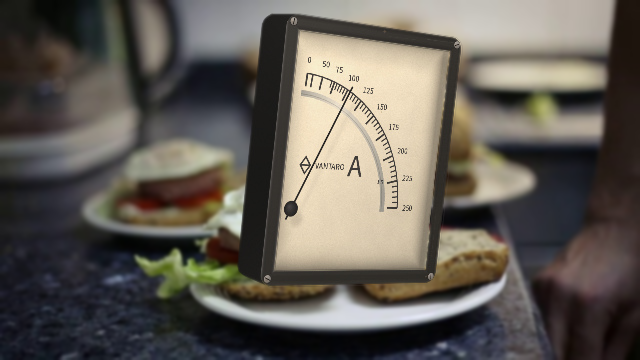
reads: {"value": 100, "unit": "A"}
